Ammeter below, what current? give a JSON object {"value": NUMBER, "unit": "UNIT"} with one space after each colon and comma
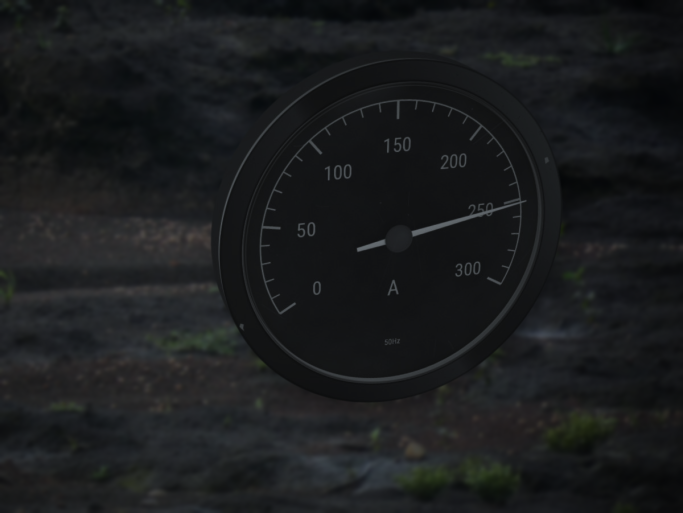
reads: {"value": 250, "unit": "A"}
